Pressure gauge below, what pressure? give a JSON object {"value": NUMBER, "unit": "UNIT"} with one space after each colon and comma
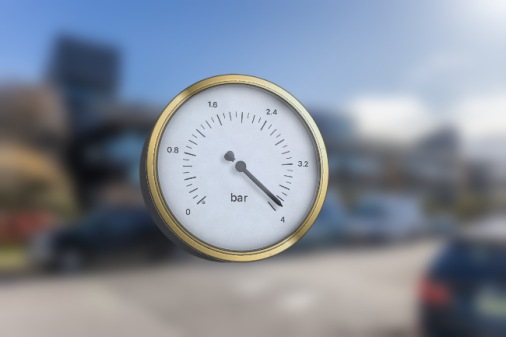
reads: {"value": 3.9, "unit": "bar"}
